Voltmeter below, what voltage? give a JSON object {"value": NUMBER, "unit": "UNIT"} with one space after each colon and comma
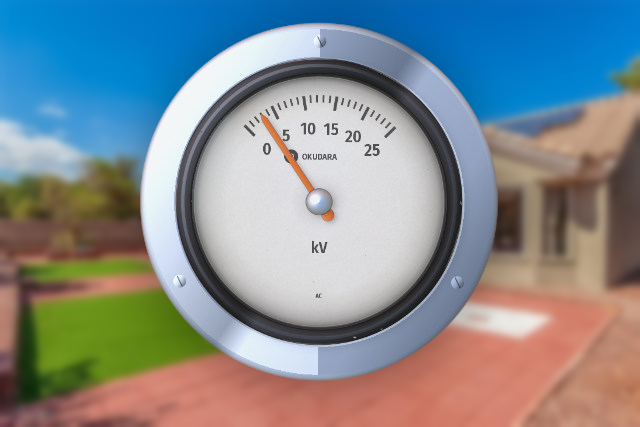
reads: {"value": 3, "unit": "kV"}
